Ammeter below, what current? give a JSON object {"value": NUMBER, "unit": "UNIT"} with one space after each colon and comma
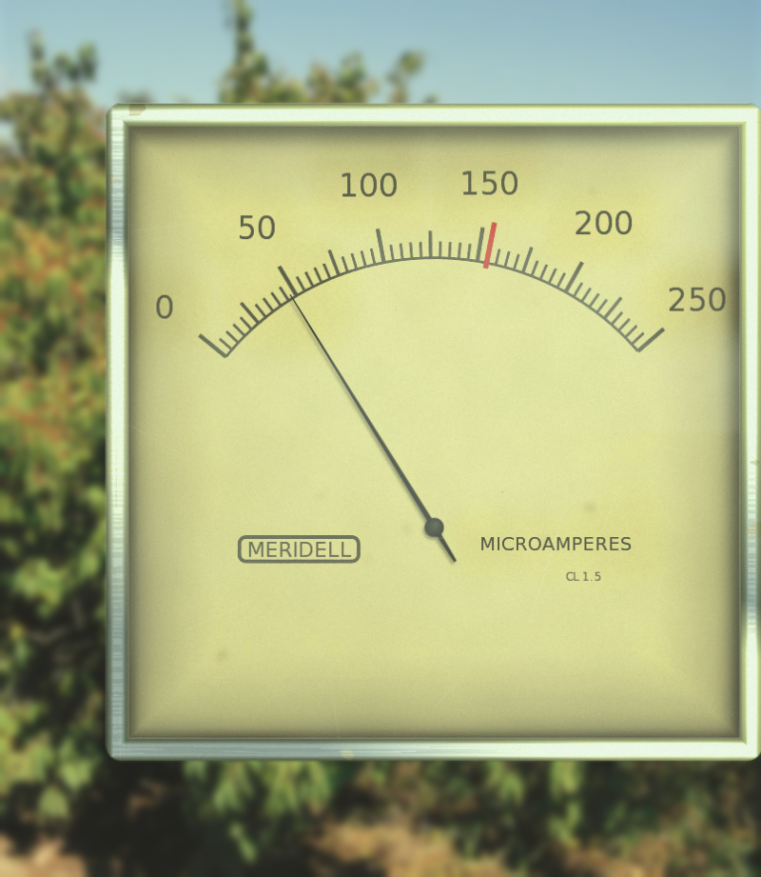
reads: {"value": 47.5, "unit": "µA"}
